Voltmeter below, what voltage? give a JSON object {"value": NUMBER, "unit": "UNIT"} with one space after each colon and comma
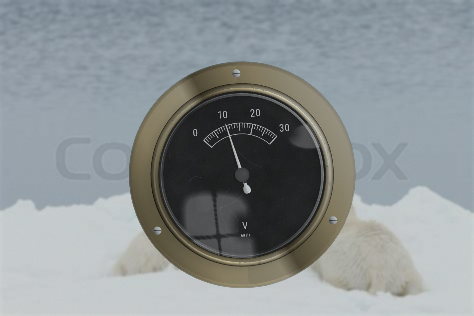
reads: {"value": 10, "unit": "V"}
